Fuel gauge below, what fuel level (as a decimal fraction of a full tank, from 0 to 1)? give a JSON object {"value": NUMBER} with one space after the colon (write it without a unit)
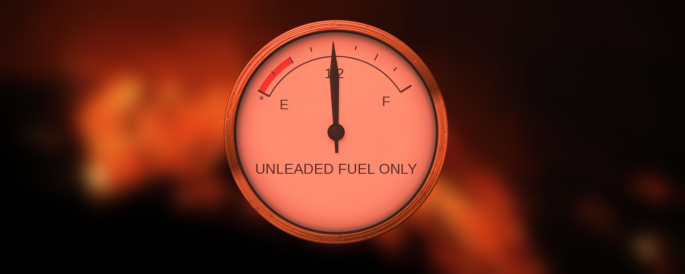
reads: {"value": 0.5}
